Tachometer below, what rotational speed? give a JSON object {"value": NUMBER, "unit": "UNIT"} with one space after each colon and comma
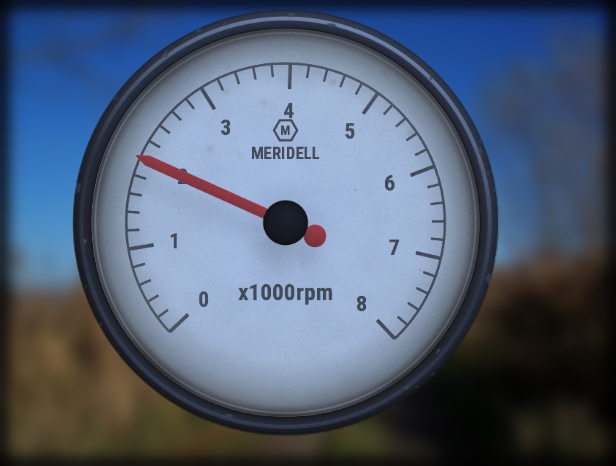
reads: {"value": 2000, "unit": "rpm"}
